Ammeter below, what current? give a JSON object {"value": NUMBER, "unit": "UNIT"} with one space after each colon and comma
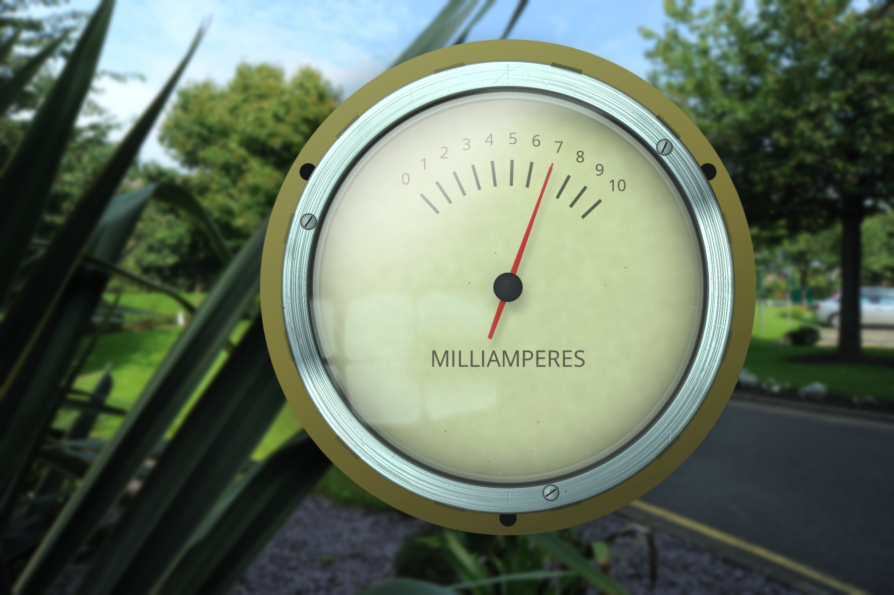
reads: {"value": 7, "unit": "mA"}
